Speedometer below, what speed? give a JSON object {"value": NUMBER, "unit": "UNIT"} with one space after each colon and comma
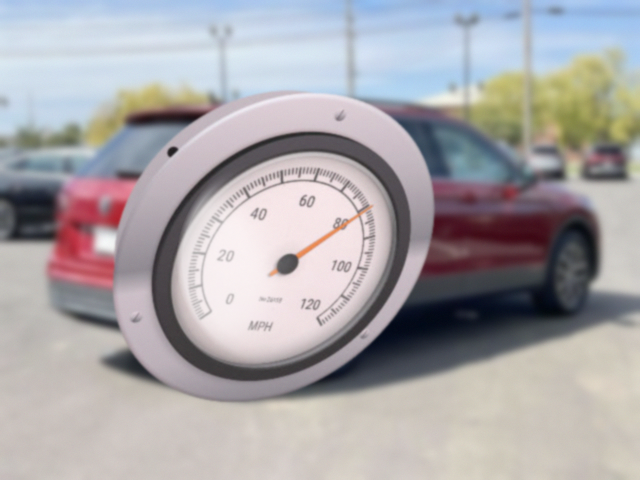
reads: {"value": 80, "unit": "mph"}
